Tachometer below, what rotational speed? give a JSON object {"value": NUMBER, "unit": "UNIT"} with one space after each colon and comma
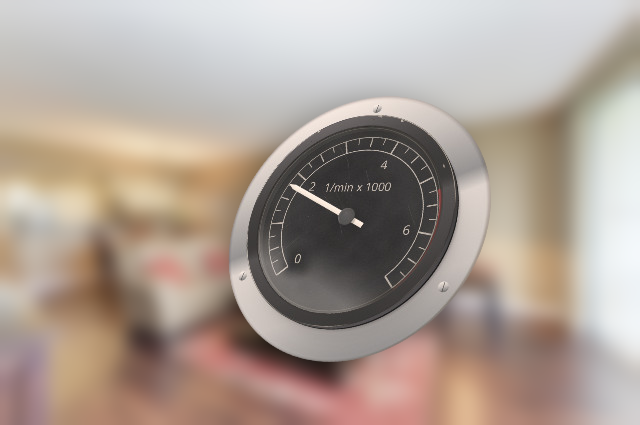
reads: {"value": 1750, "unit": "rpm"}
